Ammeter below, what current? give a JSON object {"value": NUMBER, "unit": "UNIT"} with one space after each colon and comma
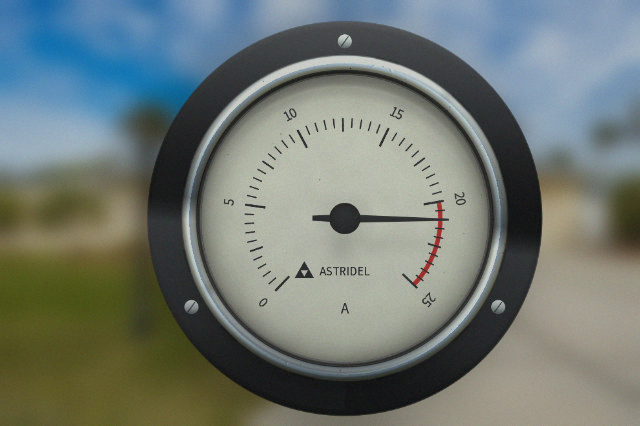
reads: {"value": 21, "unit": "A"}
